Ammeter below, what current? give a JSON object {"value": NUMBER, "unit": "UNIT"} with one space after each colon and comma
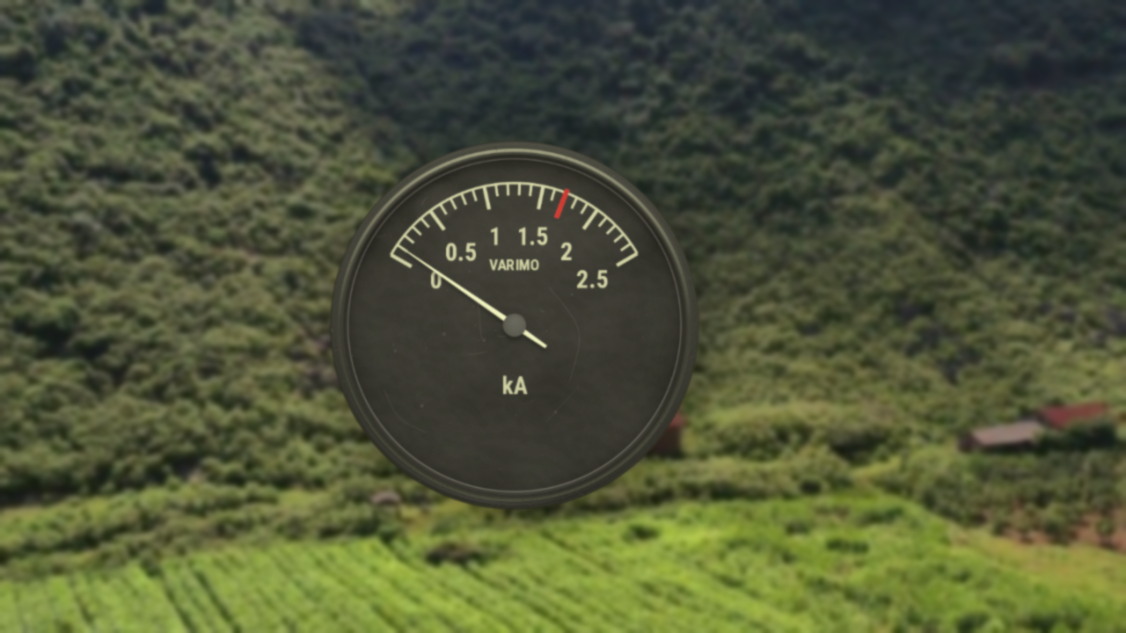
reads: {"value": 0.1, "unit": "kA"}
